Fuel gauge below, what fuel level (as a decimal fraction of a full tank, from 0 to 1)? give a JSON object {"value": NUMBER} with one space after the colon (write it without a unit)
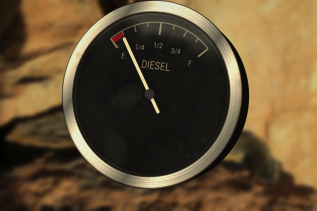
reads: {"value": 0.125}
